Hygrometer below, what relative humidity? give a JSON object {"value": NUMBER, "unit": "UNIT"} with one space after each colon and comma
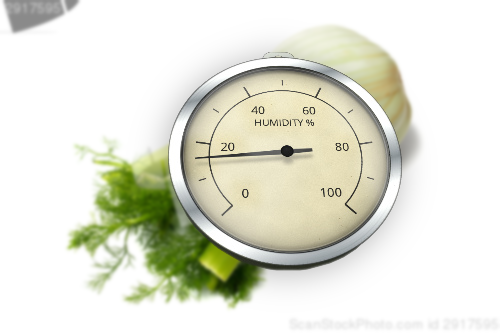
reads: {"value": 15, "unit": "%"}
